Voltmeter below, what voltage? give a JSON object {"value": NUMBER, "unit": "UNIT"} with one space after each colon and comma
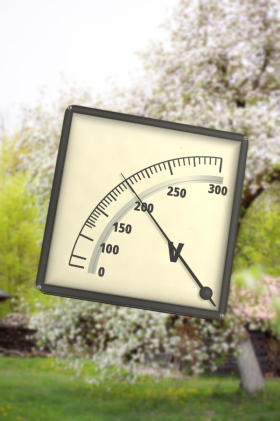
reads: {"value": 200, "unit": "V"}
